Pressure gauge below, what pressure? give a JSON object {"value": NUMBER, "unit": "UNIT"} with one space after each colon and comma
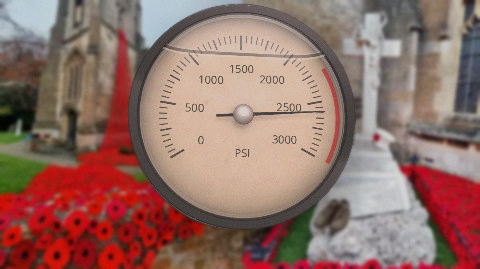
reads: {"value": 2600, "unit": "psi"}
